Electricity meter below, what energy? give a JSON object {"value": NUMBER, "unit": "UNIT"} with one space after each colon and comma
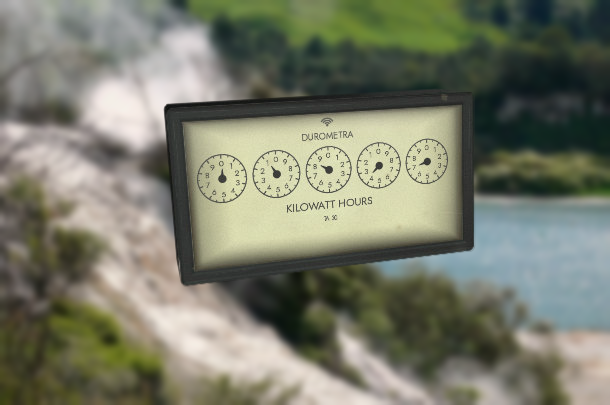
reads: {"value": 837, "unit": "kWh"}
